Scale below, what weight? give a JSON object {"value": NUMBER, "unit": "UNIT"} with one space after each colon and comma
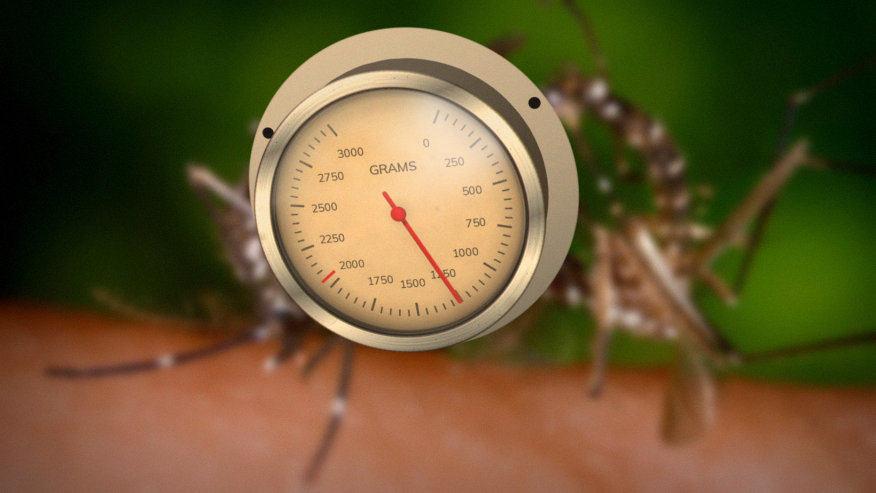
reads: {"value": 1250, "unit": "g"}
